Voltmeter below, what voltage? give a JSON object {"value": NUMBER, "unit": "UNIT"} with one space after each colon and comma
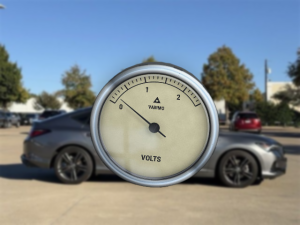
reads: {"value": 0.2, "unit": "V"}
